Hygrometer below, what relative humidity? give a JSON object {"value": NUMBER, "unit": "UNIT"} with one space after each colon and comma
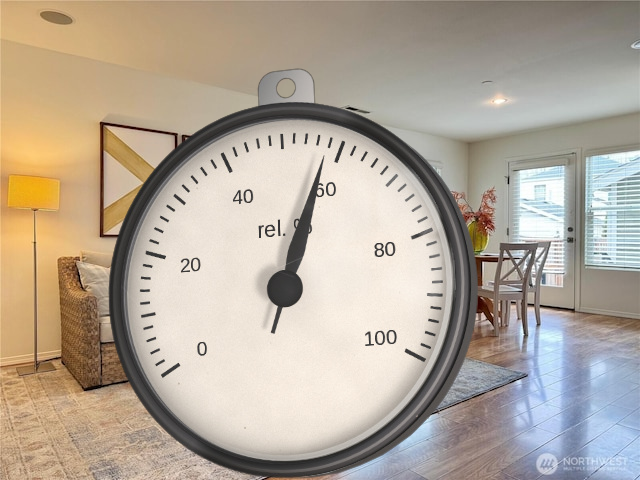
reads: {"value": 58, "unit": "%"}
